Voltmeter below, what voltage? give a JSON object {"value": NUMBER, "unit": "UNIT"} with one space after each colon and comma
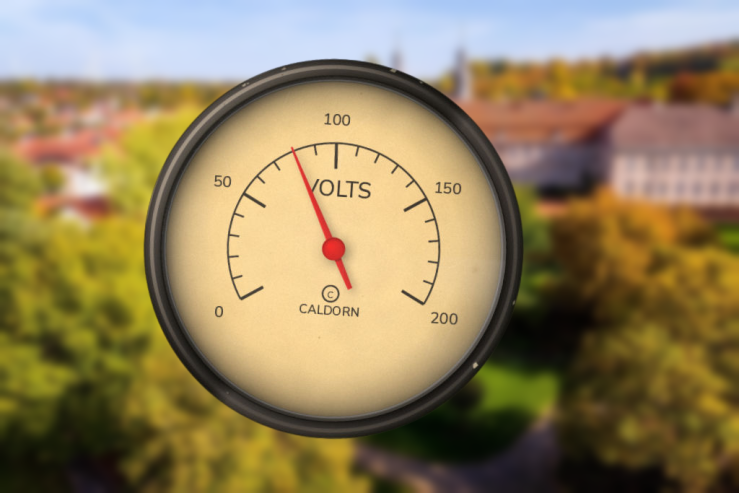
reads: {"value": 80, "unit": "V"}
